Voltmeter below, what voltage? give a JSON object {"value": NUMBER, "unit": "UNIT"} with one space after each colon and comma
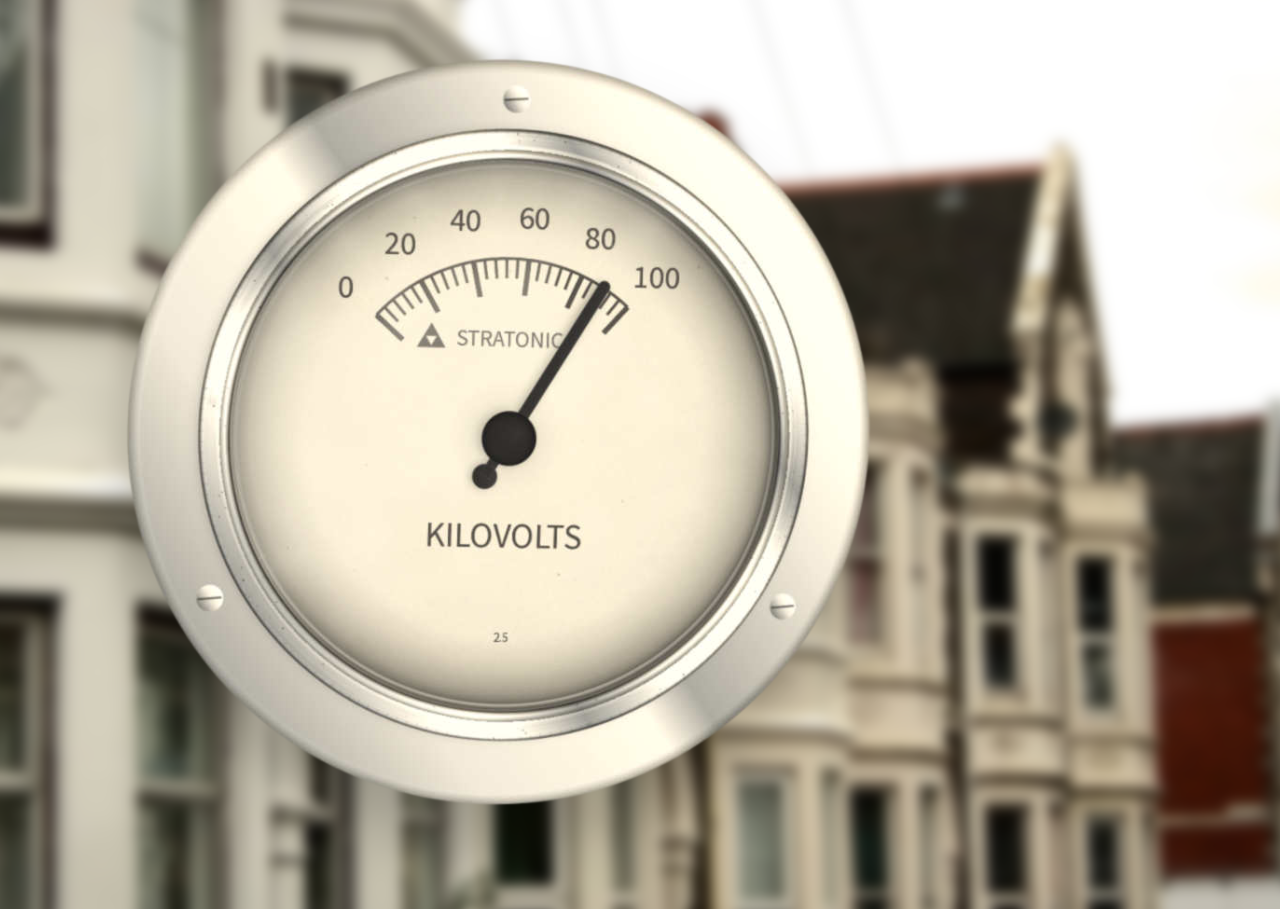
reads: {"value": 88, "unit": "kV"}
